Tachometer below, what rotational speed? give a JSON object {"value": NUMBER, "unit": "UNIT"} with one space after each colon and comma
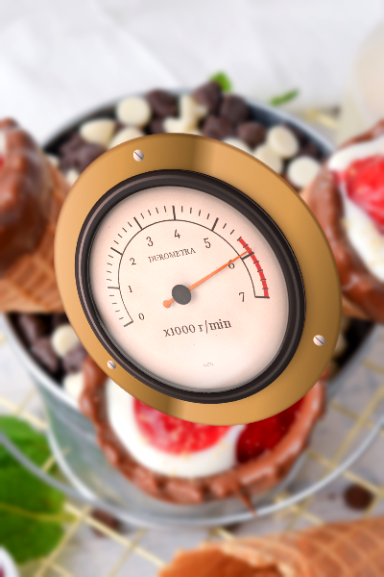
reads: {"value": 5900, "unit": "rpm"}
